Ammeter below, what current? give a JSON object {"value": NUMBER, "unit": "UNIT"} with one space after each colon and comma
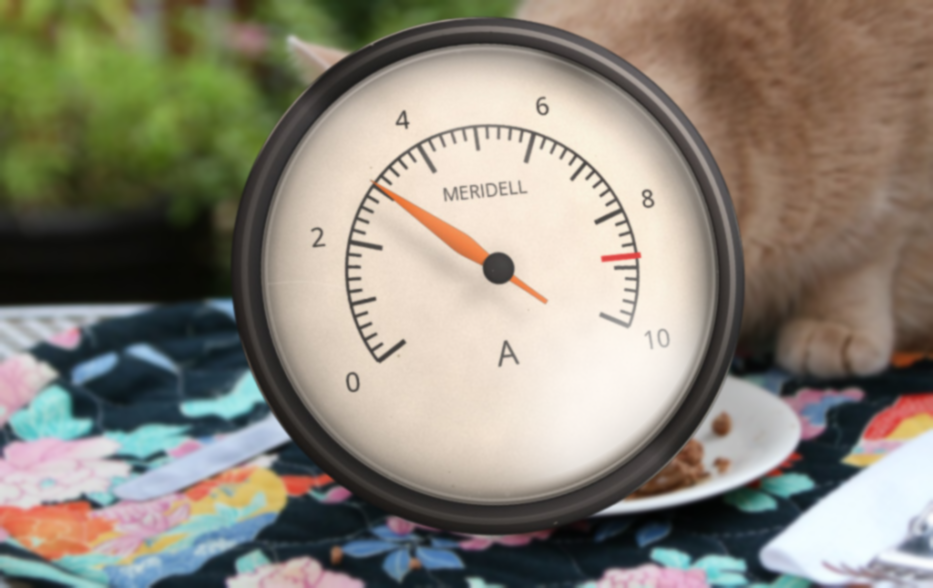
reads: {"value": 3, "unit": "A"}
